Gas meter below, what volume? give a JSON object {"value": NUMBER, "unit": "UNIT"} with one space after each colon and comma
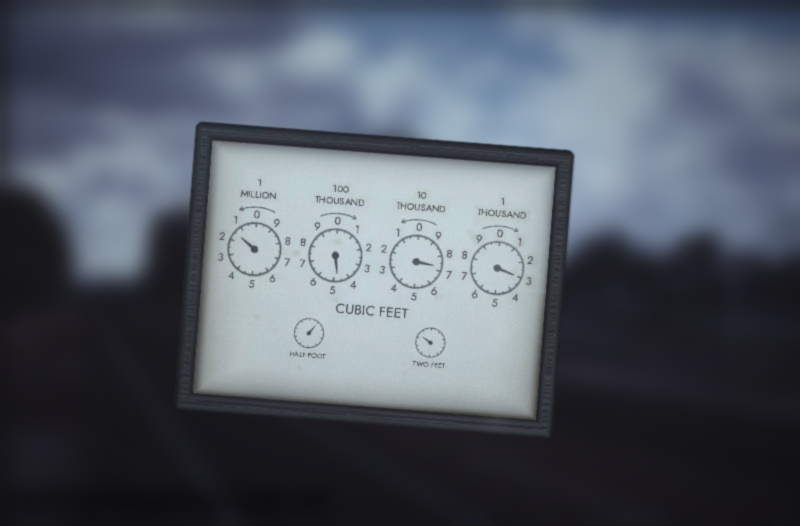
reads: {"value": 147300, "unit": "ft³"}
